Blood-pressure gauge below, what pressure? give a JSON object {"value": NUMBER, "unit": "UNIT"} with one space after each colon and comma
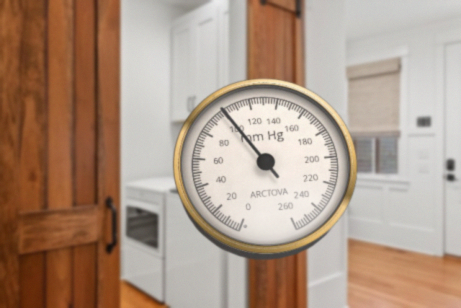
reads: {"value": 100, "unit": "mmHg"}
